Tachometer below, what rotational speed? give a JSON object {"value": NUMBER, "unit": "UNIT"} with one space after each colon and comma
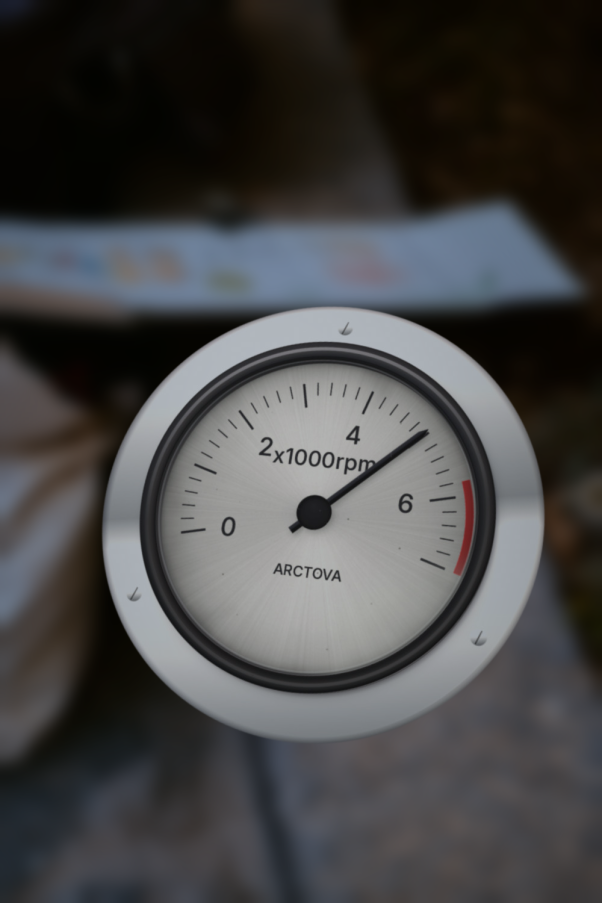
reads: {"value": 5000, "unit": "rpm"}
